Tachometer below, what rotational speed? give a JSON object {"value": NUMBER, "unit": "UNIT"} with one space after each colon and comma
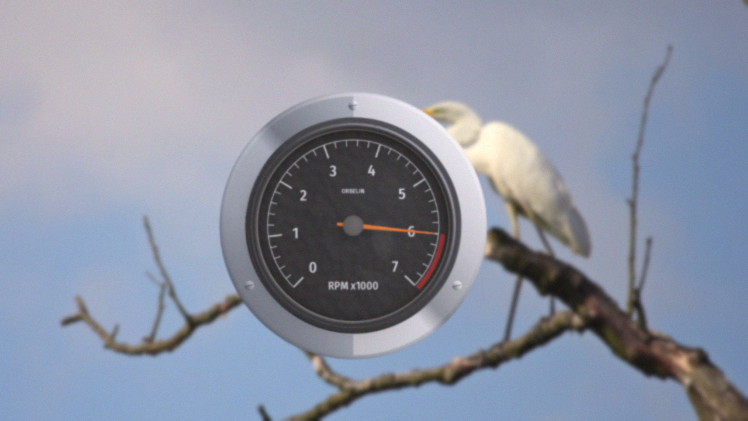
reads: {"value": 6000, "unit": "rpm"}
